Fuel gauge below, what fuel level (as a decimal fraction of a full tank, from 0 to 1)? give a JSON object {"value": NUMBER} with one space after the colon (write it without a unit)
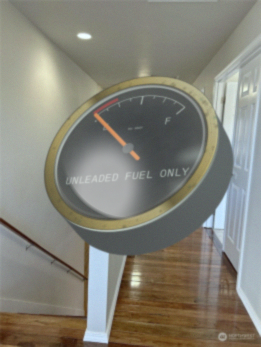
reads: {"value": 0}
